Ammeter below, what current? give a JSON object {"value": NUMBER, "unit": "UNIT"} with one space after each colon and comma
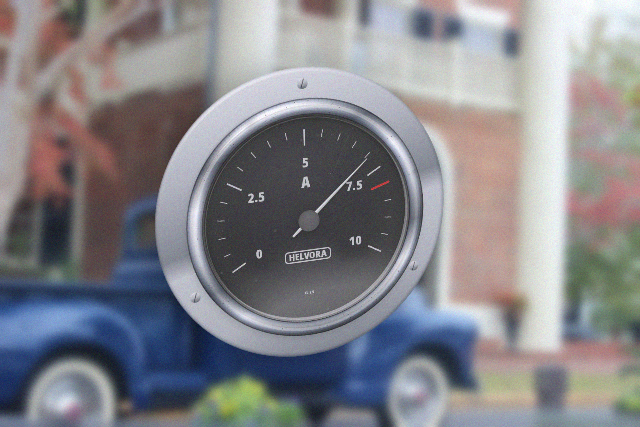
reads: {"value": 7, "unit": "A"}
